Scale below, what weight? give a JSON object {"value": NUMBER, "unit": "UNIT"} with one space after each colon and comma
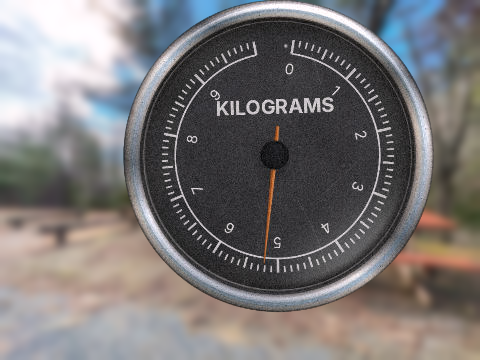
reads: {"value": 5.2, "unit": "kg"}
